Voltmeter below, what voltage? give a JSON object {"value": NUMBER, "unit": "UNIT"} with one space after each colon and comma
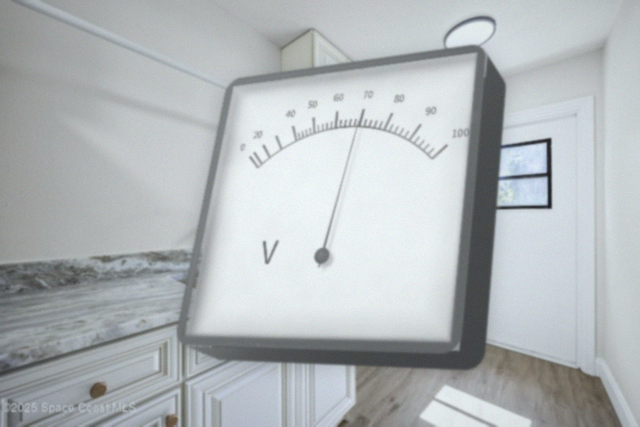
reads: {"value": 70, "unit": "V"}
